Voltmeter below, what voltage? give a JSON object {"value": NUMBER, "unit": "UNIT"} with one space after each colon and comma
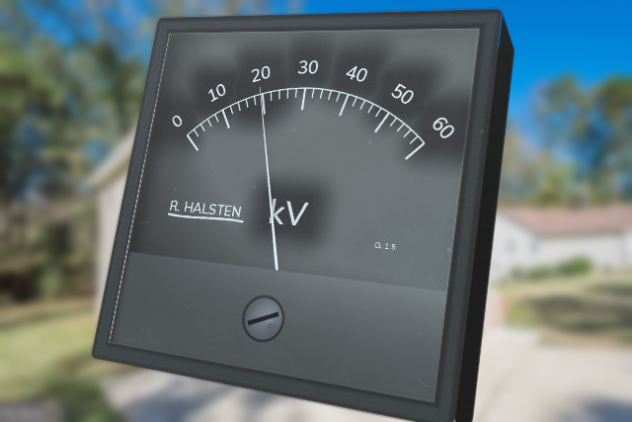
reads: {"value": 20, "unit": "kV"}
